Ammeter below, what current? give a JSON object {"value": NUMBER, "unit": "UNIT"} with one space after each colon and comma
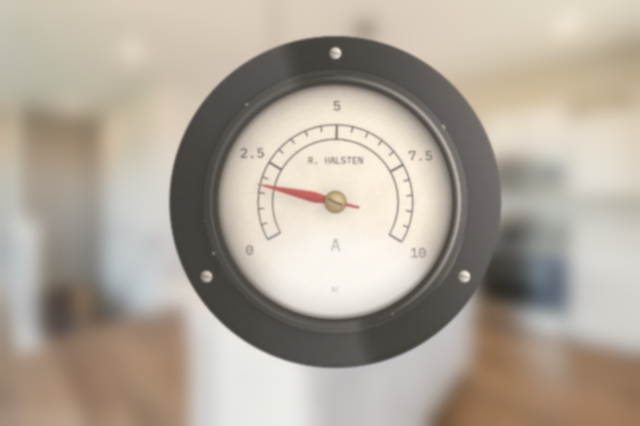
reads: {"value": 1.75, "unit": "A"}
